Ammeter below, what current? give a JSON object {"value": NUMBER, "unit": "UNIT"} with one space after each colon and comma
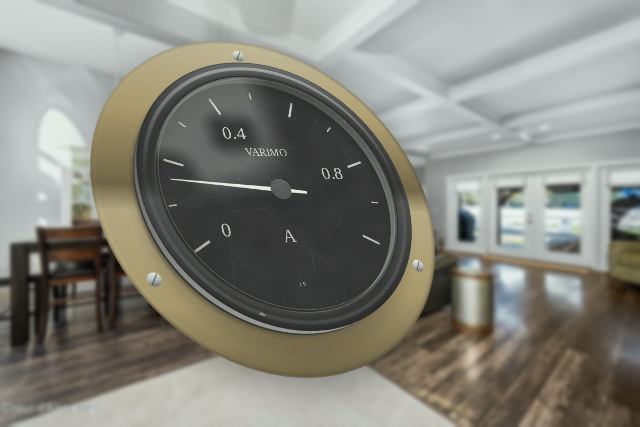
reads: {"value": 0.15, "unit": "A"}
